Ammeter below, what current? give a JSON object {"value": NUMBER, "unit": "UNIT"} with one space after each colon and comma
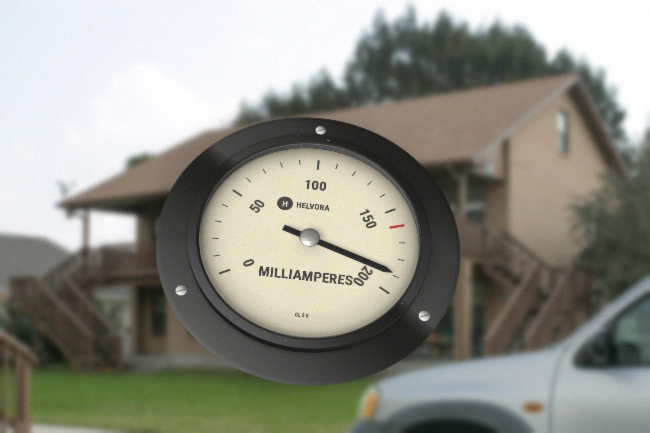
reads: {"value": 190, "unit": "mA"}
